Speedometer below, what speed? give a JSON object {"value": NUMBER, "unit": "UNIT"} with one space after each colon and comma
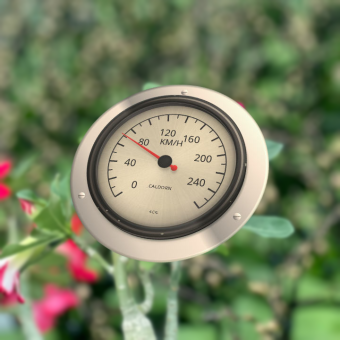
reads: {"value": 70, "unit": "km/h"}
